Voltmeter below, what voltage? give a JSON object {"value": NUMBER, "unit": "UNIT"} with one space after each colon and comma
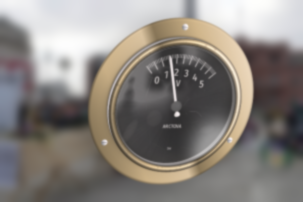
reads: {"value": 1.5, "unit": "V"}
